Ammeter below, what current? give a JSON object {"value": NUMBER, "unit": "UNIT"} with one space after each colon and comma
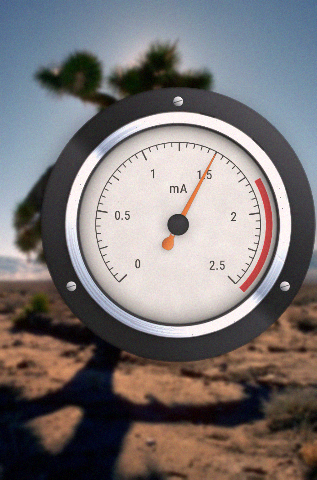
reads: {"value": 1.5, "unit": "mA"}
